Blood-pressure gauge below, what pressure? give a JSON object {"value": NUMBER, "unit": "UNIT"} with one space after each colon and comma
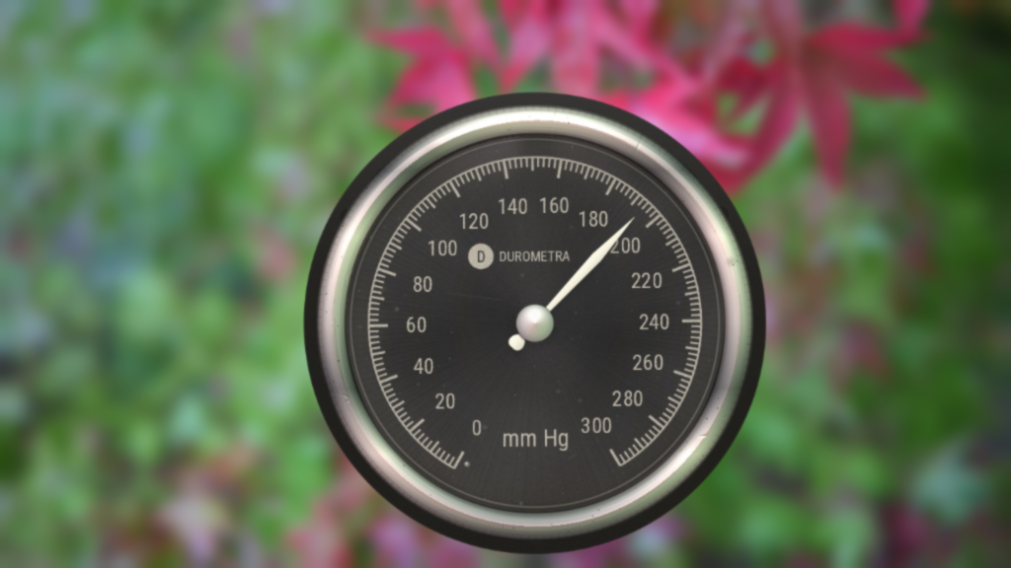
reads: {"value": 194, "unit": "mmHg"}
